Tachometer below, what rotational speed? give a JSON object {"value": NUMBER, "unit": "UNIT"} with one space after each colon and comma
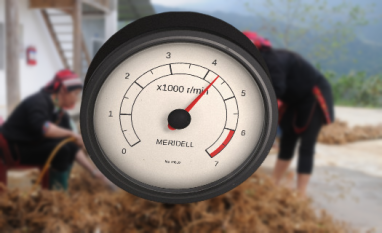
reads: {"value": 4250, "unit": "rpm"}
